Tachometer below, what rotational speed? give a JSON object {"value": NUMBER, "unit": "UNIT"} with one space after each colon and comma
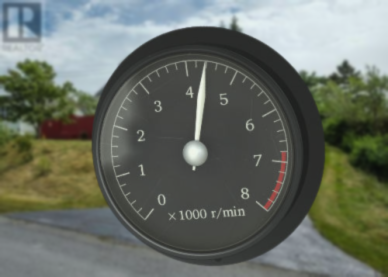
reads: {"value": 4400, "unit": "rpm"}
